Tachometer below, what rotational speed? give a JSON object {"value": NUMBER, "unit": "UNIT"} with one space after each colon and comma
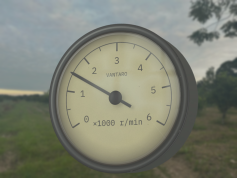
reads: {"value": 1500, "unit": "rpm"}
